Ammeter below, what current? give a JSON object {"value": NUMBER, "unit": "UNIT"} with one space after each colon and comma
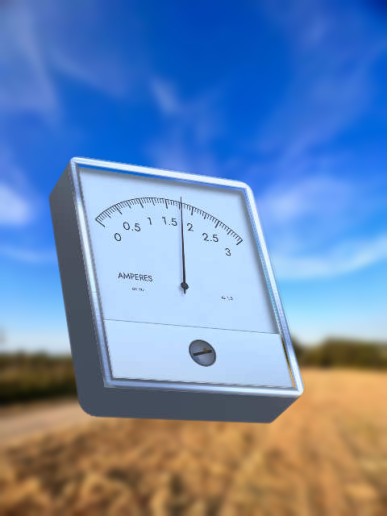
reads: {"value": 1.75, "unit": "A"}
